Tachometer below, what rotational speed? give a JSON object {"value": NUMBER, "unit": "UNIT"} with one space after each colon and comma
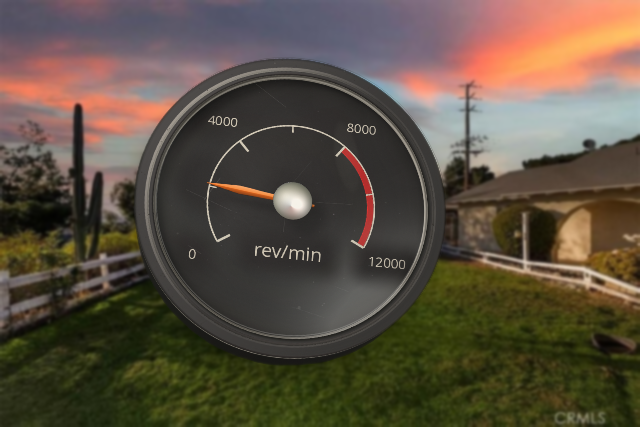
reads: {"value": 2000, "unit": "rpm"}
